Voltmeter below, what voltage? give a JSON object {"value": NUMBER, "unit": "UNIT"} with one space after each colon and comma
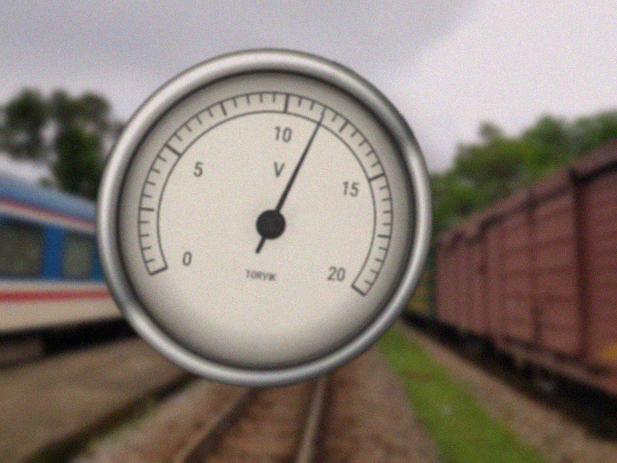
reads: {"value": 11.5, "unit": "V"}
